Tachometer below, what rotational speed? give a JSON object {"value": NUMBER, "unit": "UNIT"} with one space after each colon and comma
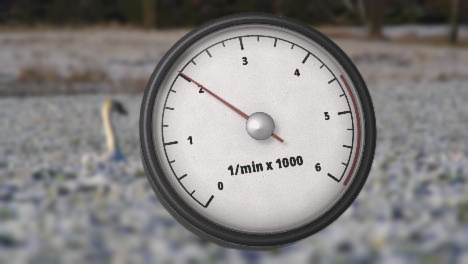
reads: {"value": 2000, "unit": "rpm"}
